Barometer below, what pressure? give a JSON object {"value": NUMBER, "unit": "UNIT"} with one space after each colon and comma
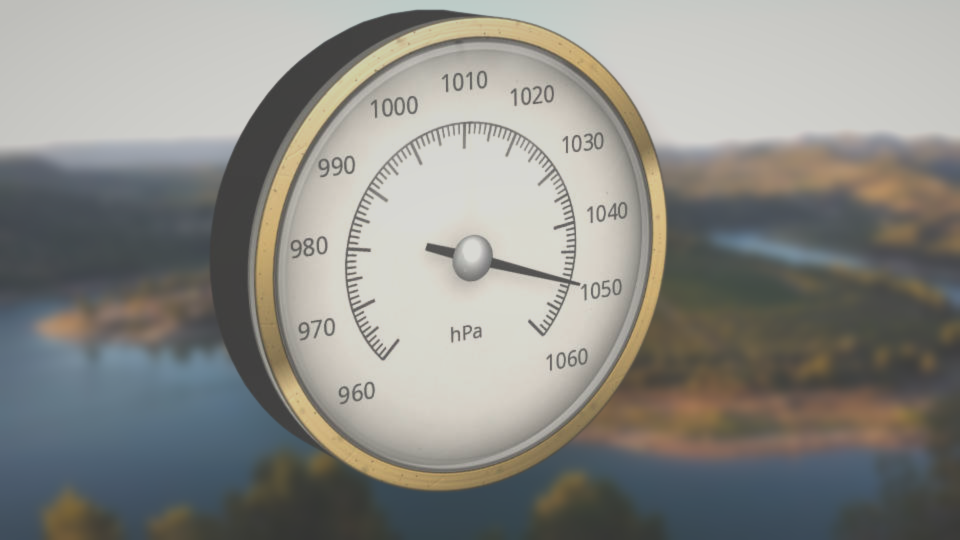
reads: {"value": 1050, "unit": "hPa"}
